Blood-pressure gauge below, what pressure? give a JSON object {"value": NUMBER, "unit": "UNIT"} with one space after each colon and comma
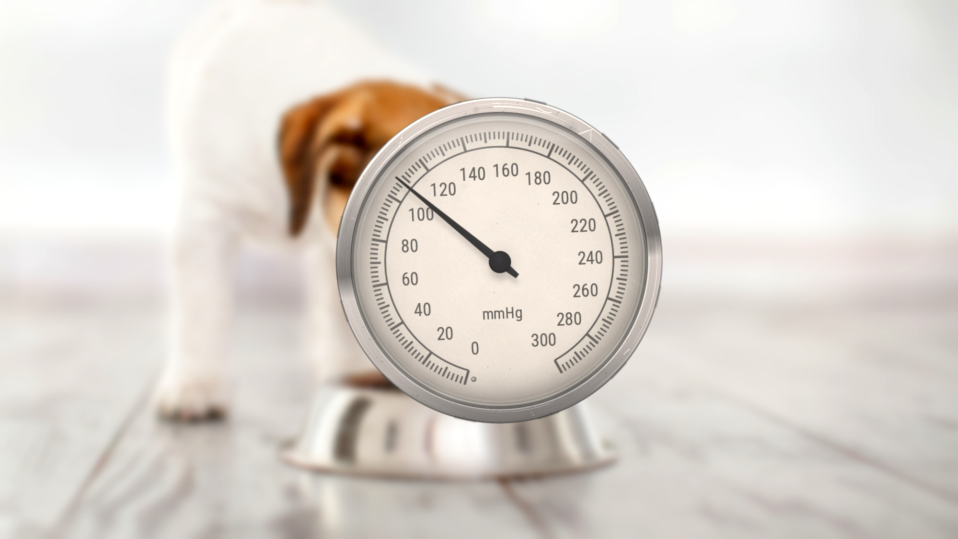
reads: {"value": 108, "unit": "mmHg"}
